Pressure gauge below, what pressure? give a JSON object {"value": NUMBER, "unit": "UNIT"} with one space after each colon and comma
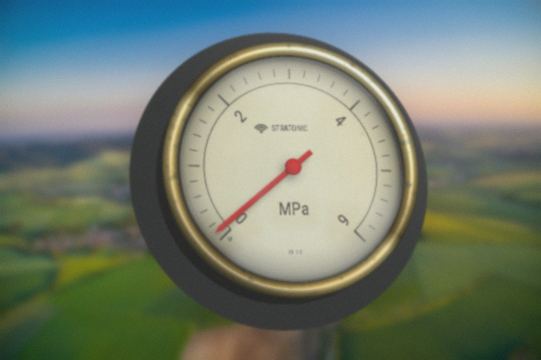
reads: {"value": 0.1, "unit": "MPa"}
